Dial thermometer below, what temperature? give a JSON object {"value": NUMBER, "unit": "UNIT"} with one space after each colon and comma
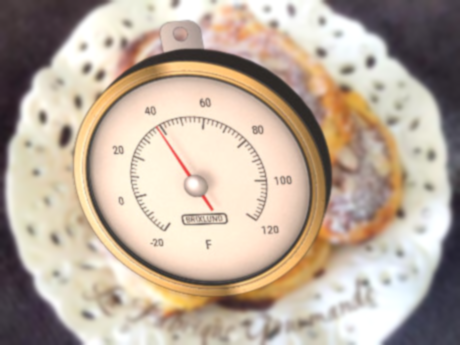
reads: {"value": 40, "unit": "°F"}
